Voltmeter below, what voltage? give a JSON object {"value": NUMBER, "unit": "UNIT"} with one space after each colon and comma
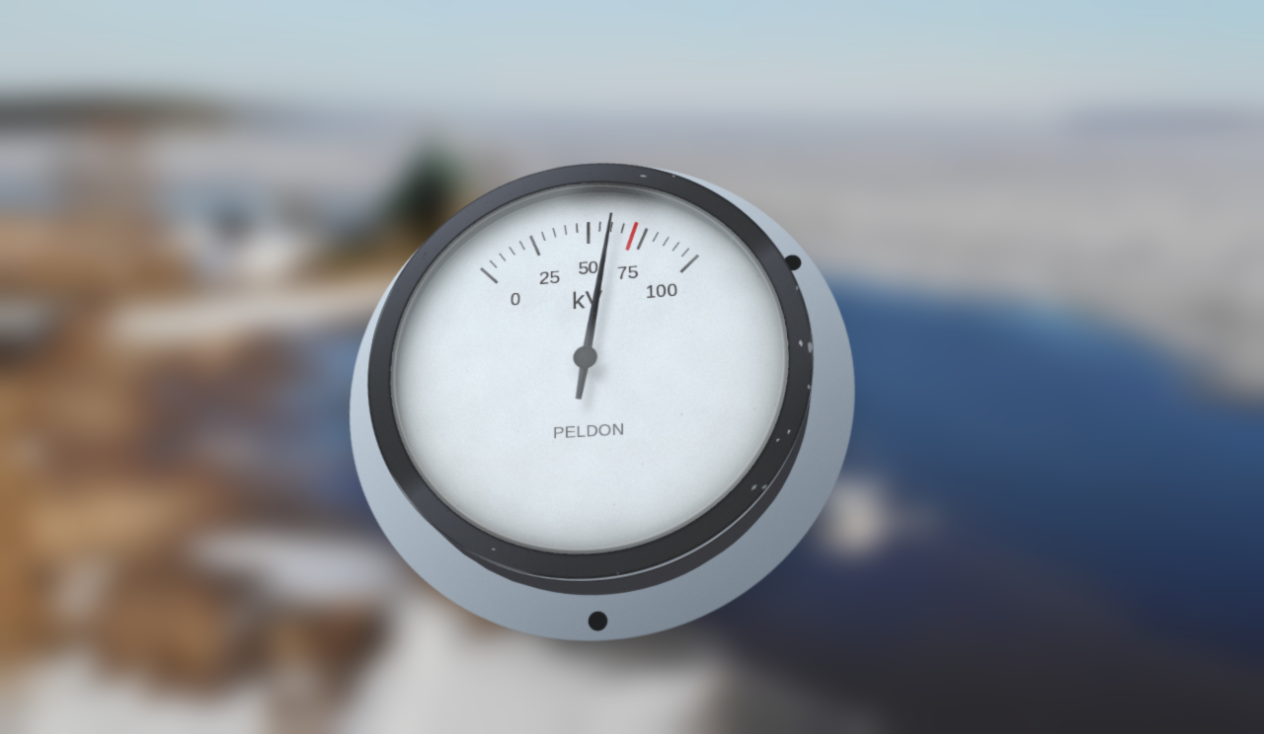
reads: {"value": 60, "unit": "kV"}
